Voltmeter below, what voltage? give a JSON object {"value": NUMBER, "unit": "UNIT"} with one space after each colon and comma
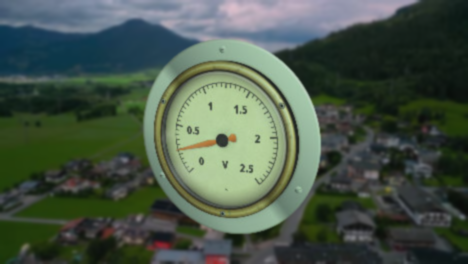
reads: {"value": 0.25, "unit": "V"}
